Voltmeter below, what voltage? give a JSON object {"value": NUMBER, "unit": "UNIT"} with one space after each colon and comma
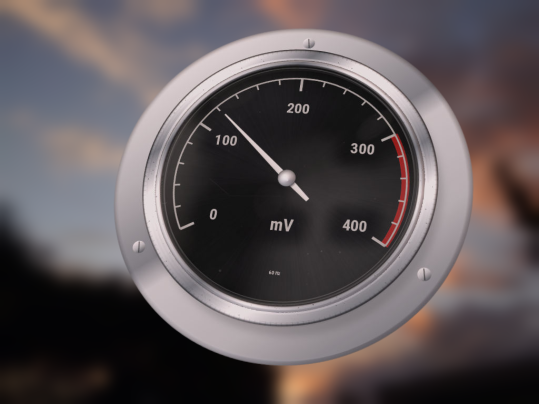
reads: {"value": 120, "unit": "mV"}
